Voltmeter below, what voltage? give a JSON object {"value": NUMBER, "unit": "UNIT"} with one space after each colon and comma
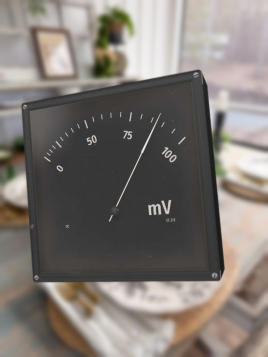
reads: {"value": 87.5, "unit": "mV"}
